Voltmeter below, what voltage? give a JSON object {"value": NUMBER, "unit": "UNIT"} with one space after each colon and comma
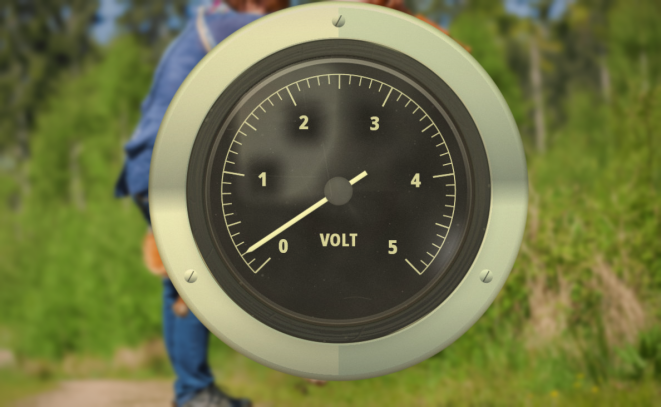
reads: {"value": 0.2, "unit": "V"}
